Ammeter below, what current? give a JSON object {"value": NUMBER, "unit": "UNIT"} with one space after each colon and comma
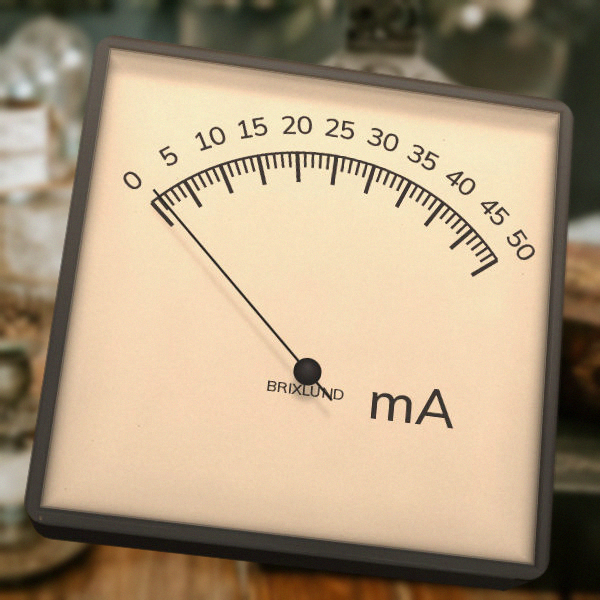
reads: {"value": 1, "unit": "mA"}
